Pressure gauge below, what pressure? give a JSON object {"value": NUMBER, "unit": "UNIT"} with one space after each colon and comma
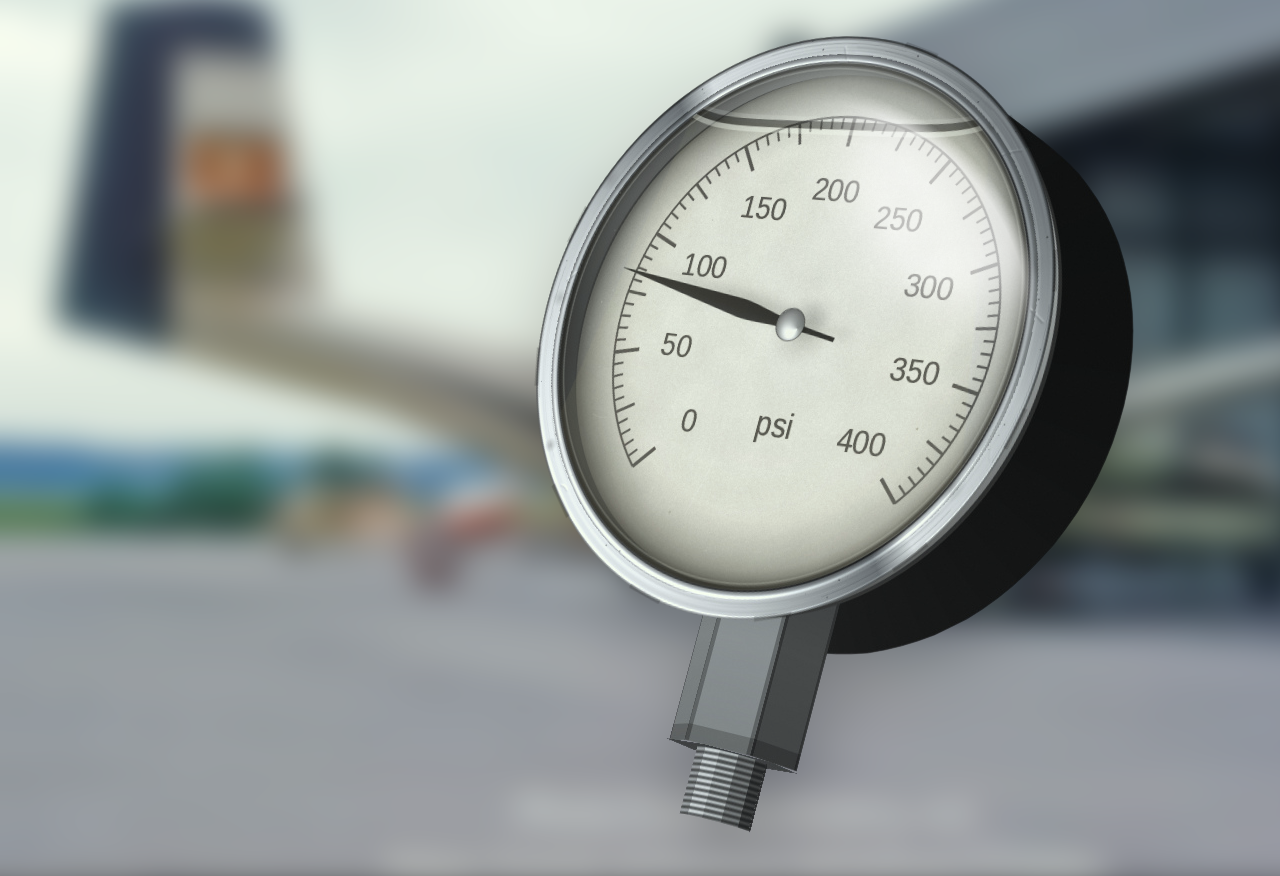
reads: {"value": 82.5, "unit": "psi"}
